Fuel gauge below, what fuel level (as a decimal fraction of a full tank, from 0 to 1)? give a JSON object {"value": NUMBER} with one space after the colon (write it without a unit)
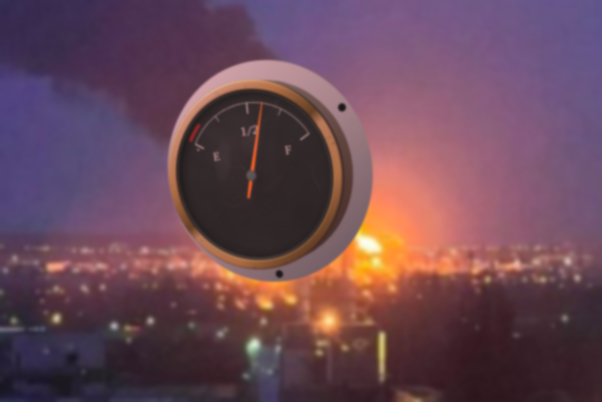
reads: {"value": 0.625}
